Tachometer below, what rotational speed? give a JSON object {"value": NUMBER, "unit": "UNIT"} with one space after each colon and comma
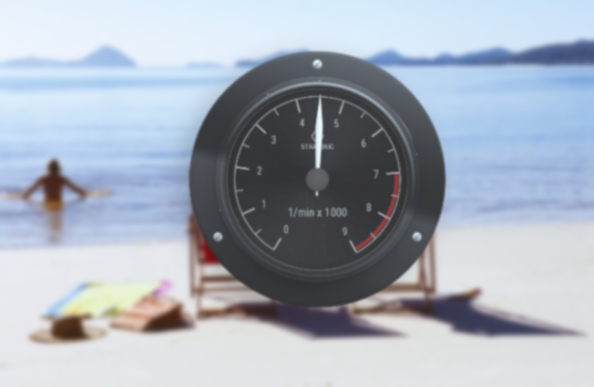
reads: {"value": 4500, "unit": "rpm"}
